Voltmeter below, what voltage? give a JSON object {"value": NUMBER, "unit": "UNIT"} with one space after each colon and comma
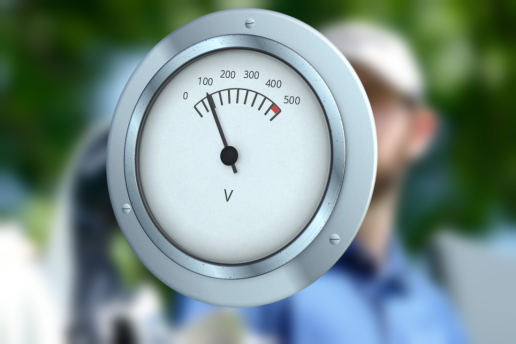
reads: {"value": 100, "unit": "V"}
